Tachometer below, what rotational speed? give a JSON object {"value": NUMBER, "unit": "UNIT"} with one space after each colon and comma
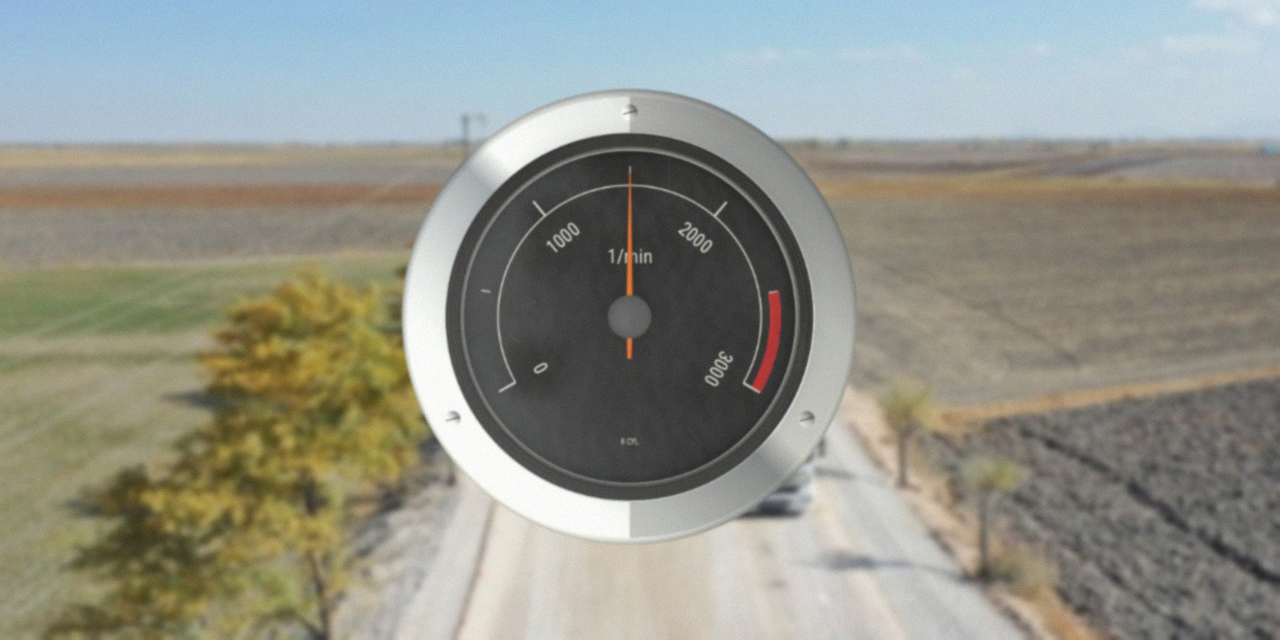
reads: {"value": 1500, "unit": "rpm"}
